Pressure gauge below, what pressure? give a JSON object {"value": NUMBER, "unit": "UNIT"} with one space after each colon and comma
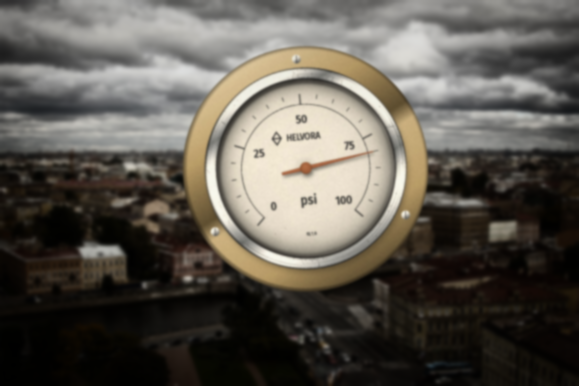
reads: {"value": 80, "unit": "psi"}
